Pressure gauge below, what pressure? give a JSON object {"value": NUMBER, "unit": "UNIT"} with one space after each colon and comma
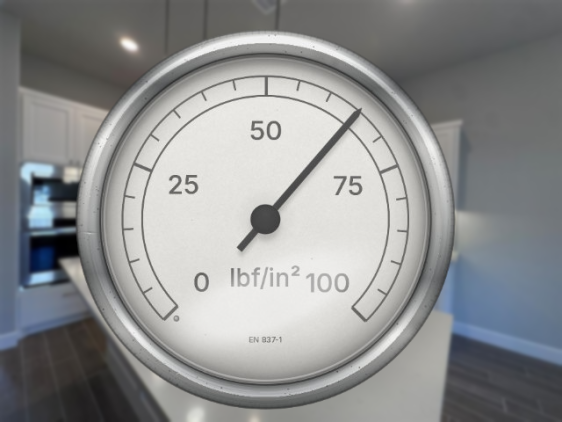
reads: {"value": 65, "unit": "psi"}
